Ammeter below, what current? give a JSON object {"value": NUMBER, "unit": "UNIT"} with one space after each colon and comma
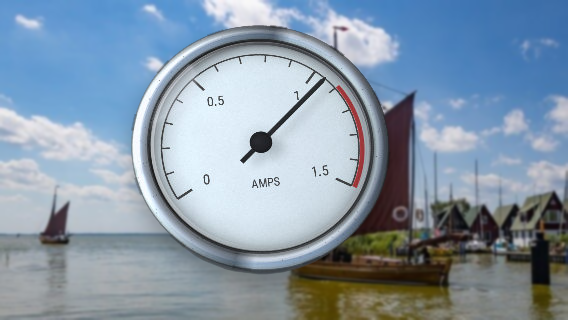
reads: {"value": 1.05, "unit": "A"}
